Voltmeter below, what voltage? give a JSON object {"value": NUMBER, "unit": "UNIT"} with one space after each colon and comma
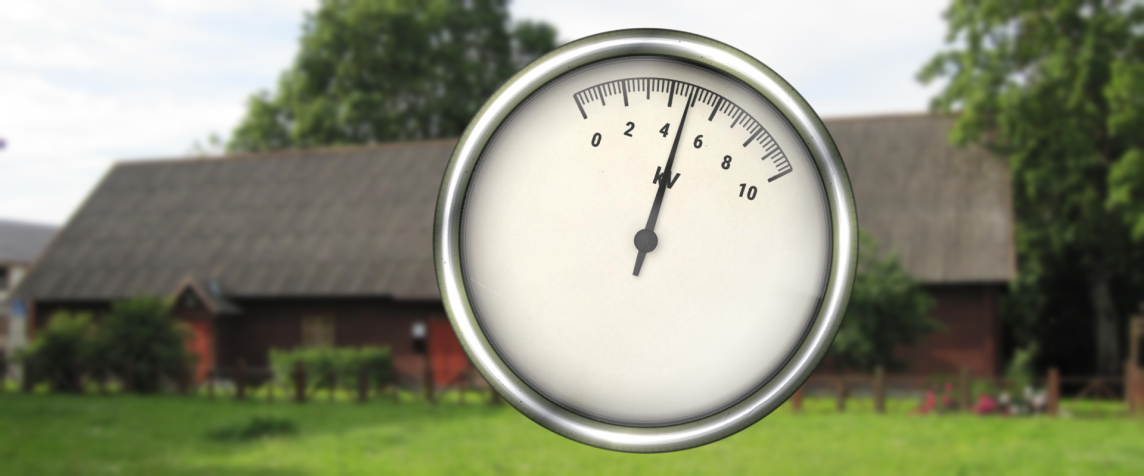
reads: {"value": 4.8, "unit": "kV"}
